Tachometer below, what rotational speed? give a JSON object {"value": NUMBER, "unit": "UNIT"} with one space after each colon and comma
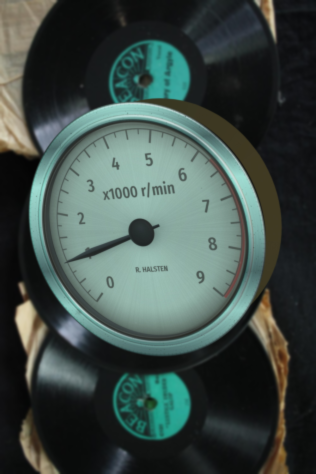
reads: {"value": 1000, "unit": "rpm"}
